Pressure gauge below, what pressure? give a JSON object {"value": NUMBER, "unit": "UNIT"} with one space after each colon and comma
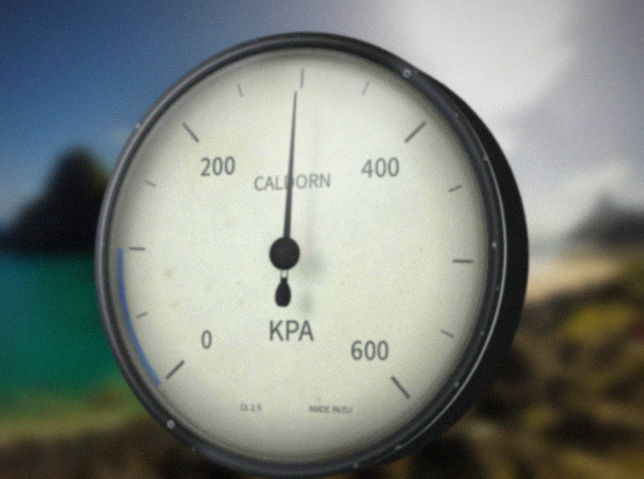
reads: {"value": 300, "unit": "kPa"}
